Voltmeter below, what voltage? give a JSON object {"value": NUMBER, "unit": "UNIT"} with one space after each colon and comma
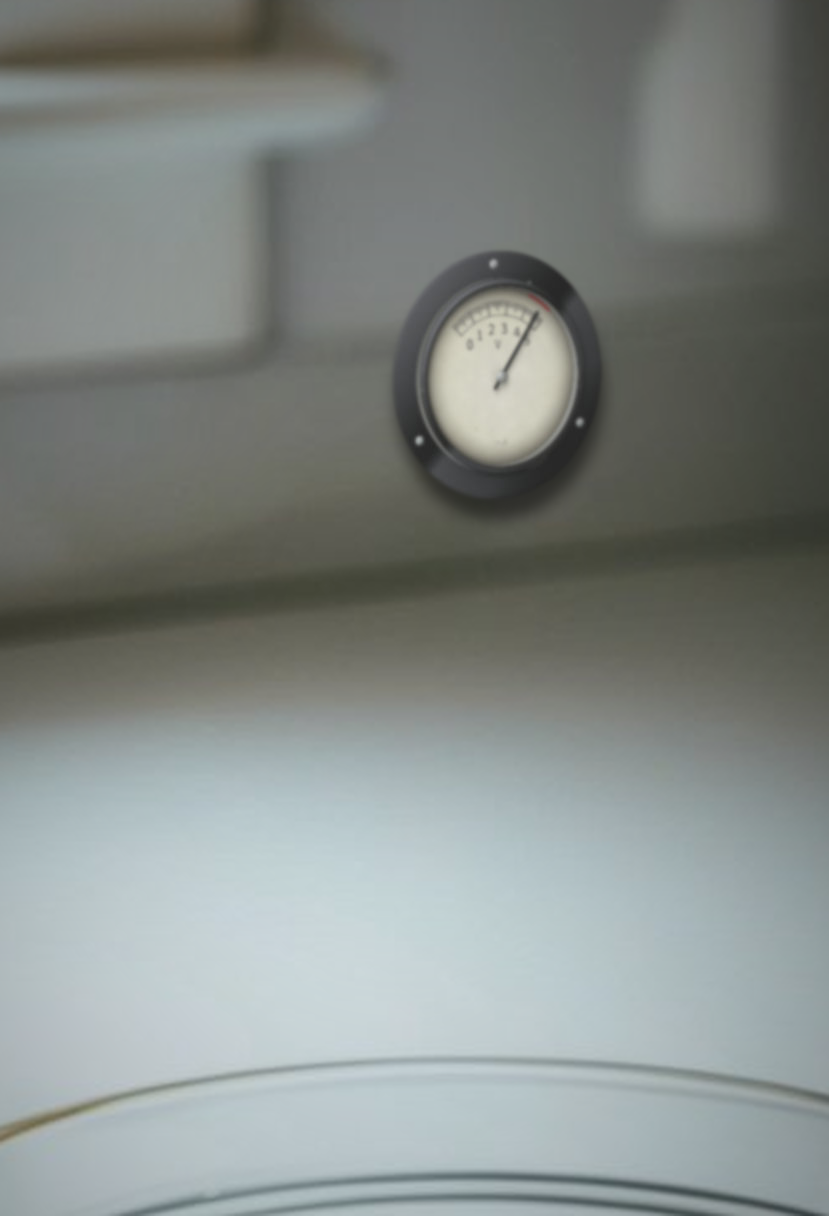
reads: {"value": 4.5, "unit": "V"}
